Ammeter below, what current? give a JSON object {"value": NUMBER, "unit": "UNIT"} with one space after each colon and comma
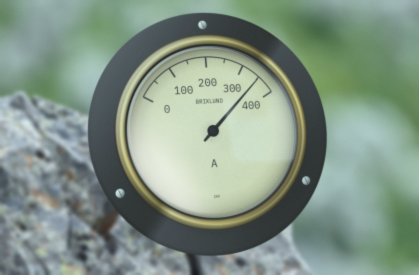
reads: {"value": 350, "unit": "A"}
